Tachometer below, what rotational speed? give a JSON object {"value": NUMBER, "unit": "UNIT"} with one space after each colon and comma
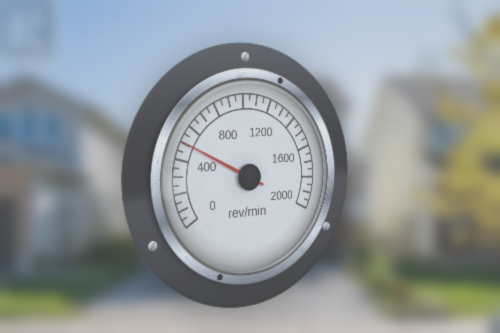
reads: {"value": 500, "unit": "rpm"}
